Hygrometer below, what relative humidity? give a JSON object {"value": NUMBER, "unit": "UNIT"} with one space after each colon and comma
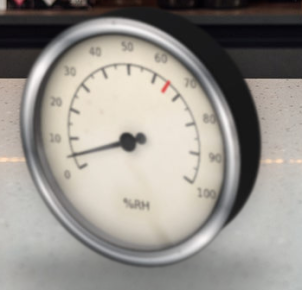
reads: {"value": 5, "unit": "%"}
